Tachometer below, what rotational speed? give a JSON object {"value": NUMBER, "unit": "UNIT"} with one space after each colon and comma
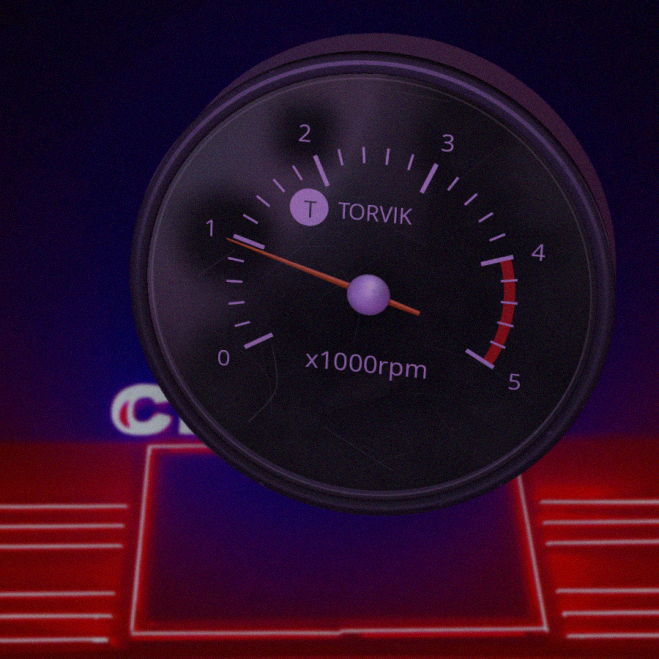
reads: {"value": 1000, "unit": "rpm"}
